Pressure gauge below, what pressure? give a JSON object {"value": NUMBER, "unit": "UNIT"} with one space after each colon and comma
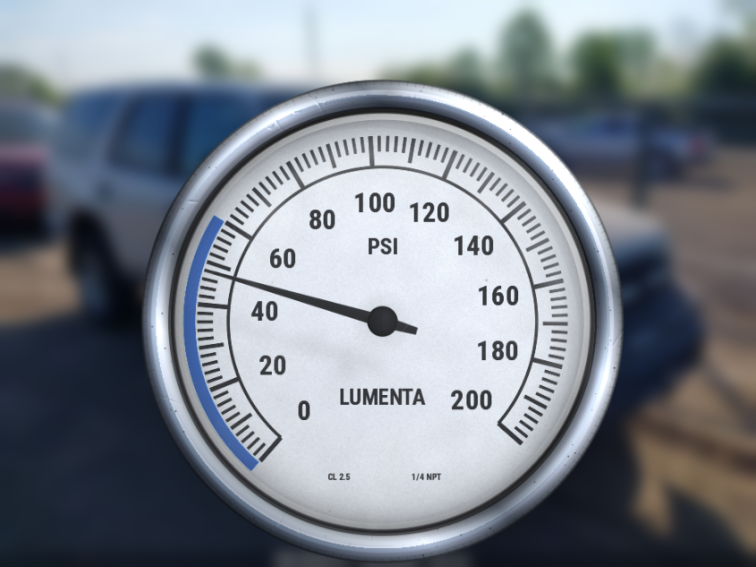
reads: {"value": 48, "unit": "psi"}
